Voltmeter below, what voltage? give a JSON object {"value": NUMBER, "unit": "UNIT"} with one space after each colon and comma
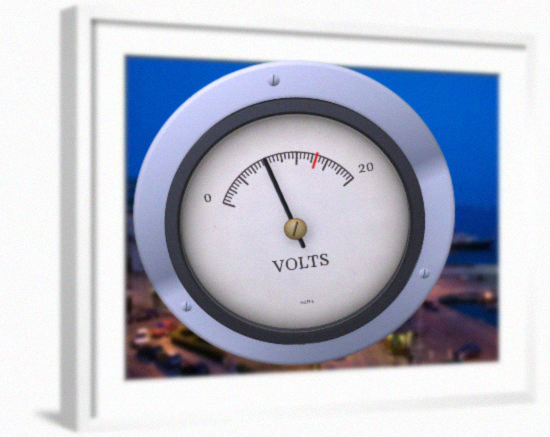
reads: {"value": 8, "unit": "V"}
